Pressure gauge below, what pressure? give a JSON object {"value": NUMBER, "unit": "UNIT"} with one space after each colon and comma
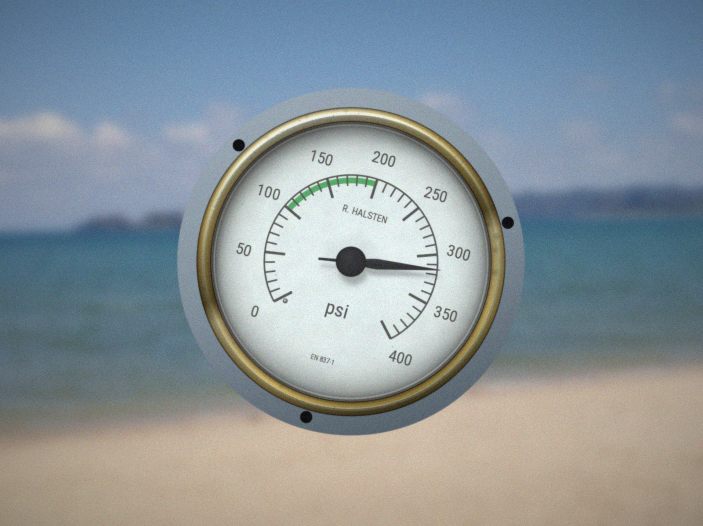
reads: {"value": 315, "unit": "psi"}
